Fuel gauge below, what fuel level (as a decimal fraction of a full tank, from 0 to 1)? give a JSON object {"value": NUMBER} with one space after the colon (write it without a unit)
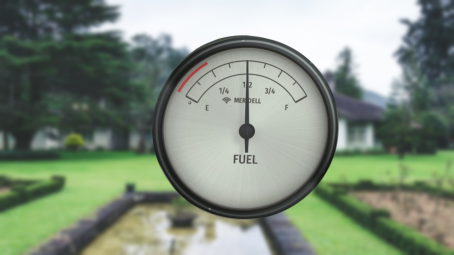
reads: {"value": 0.5}
